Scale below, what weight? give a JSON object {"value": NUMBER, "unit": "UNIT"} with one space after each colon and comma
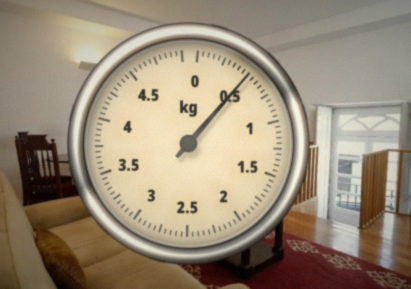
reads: {"value": 0.5, "unit": "kg"}
